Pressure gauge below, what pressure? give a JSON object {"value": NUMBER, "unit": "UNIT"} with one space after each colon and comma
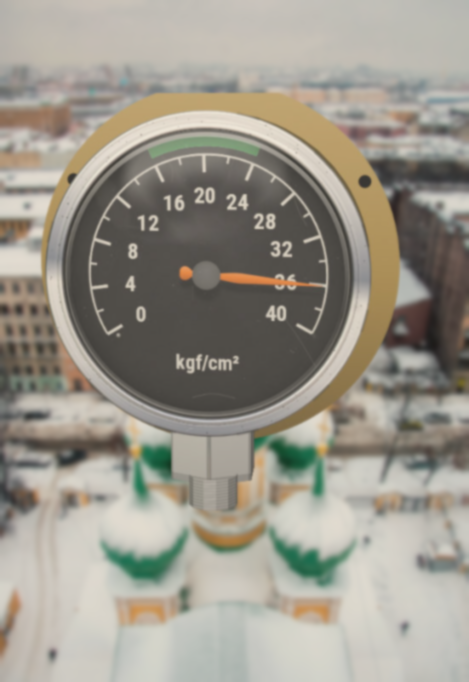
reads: {"value": 36, "unit": "kg/cm²"}
